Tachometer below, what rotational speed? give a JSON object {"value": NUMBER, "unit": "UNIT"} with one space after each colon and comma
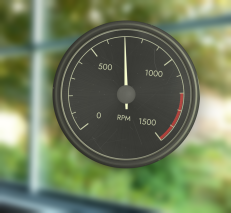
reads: {"value": 700, "unit": "rpm"}
